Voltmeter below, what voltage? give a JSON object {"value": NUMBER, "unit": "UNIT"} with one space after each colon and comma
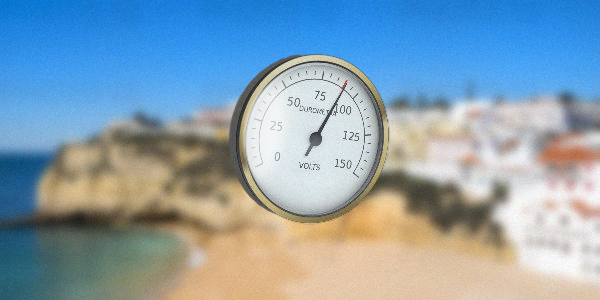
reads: {"value": 90, "unit": "V"}
